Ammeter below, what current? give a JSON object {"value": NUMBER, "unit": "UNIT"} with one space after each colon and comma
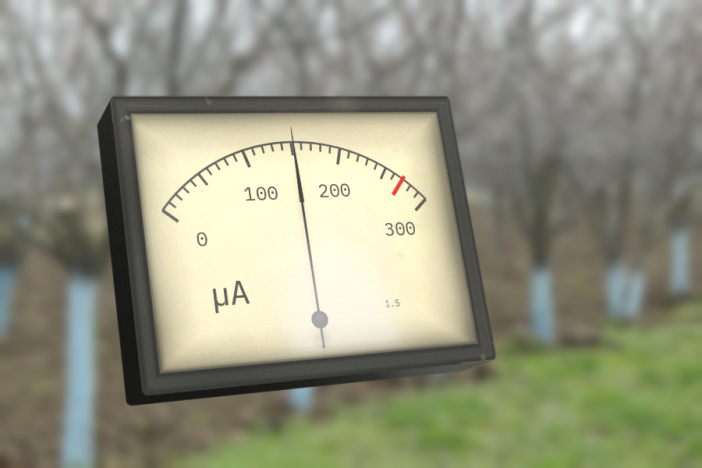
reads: {"value": 150, "unit": "µA"}
